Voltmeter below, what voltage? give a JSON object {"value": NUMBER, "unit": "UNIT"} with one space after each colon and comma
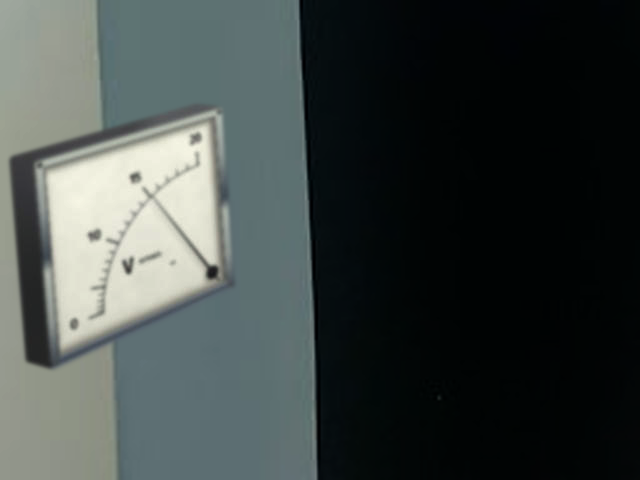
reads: {"value": 15, "unit": "V"}
